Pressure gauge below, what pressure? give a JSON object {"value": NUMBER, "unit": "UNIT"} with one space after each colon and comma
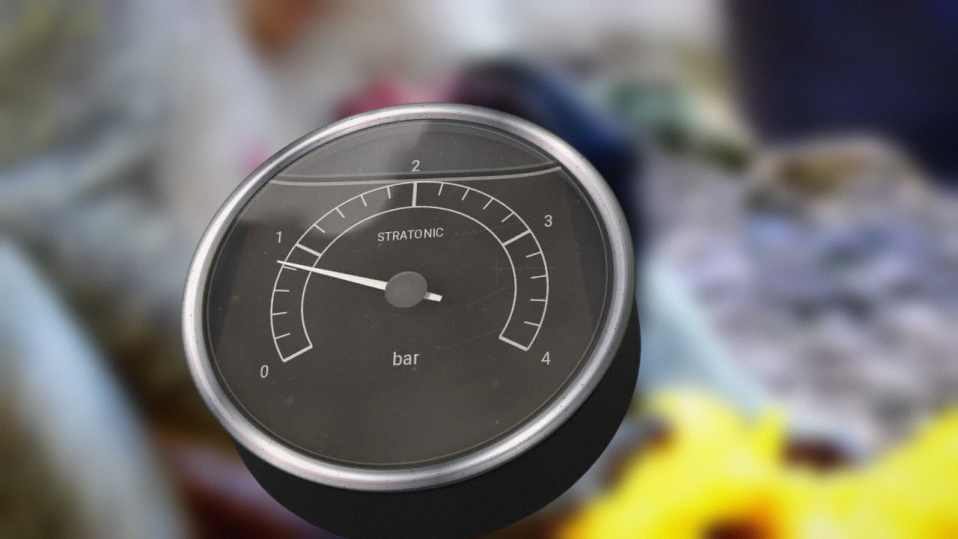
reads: {"value": 0.8, "unit": "bar"}
